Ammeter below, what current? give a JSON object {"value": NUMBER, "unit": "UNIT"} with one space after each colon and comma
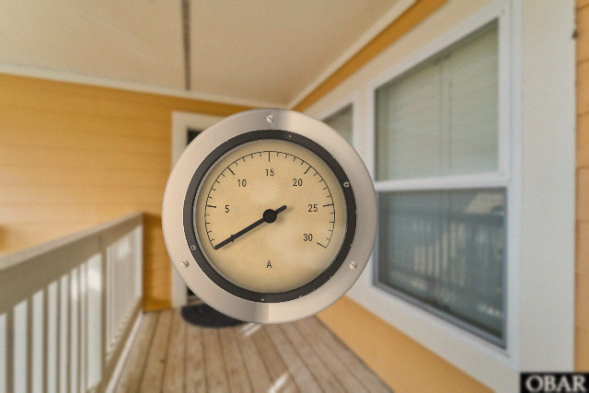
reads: {"value": 0, "unit": "A"}
